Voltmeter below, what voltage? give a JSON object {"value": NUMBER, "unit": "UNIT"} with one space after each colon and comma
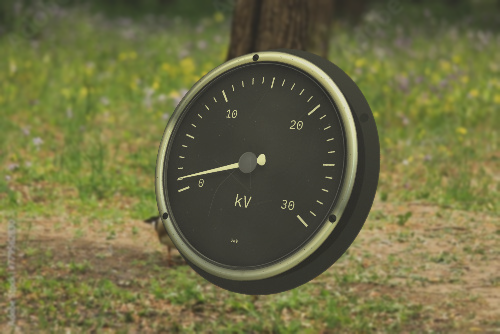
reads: {"value": 1, "unit": "kV"}
